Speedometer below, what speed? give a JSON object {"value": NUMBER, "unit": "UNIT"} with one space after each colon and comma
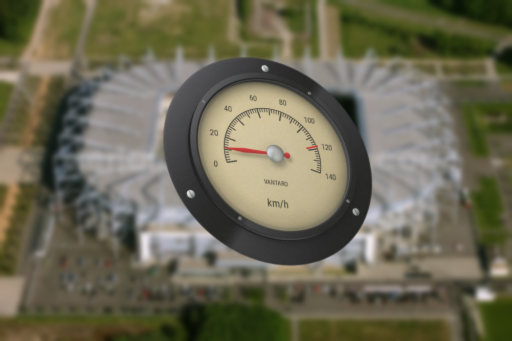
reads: {"value": 10, "unit": "km/h"}
